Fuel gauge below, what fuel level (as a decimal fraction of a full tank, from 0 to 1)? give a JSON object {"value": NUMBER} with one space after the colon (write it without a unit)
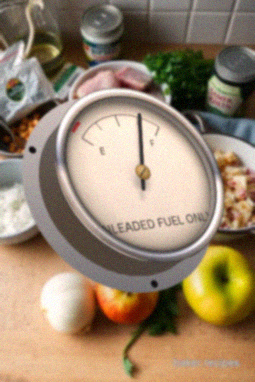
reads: {"value": 0.75}
